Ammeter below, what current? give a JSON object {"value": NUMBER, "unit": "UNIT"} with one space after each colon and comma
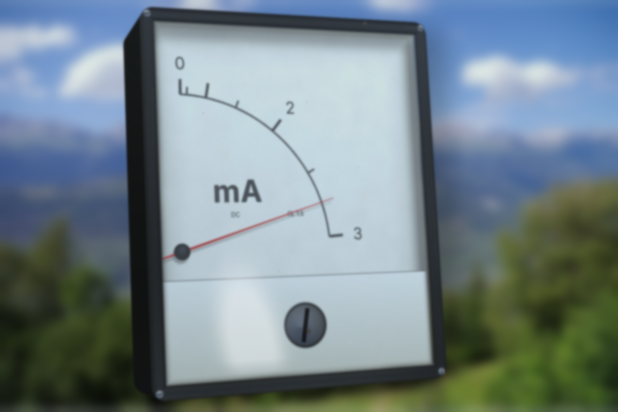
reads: {"value": 2.75, "unit": "mA"}
